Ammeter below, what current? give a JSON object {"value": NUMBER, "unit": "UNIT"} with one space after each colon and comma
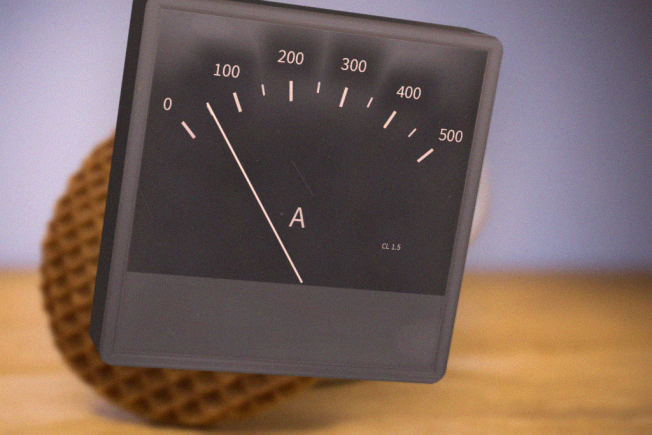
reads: {"value": 50, "unit": "A"}
